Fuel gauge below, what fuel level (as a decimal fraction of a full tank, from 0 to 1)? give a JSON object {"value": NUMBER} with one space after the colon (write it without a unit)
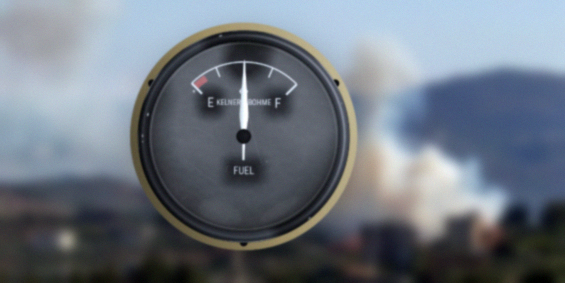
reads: {"value": 0.5}
